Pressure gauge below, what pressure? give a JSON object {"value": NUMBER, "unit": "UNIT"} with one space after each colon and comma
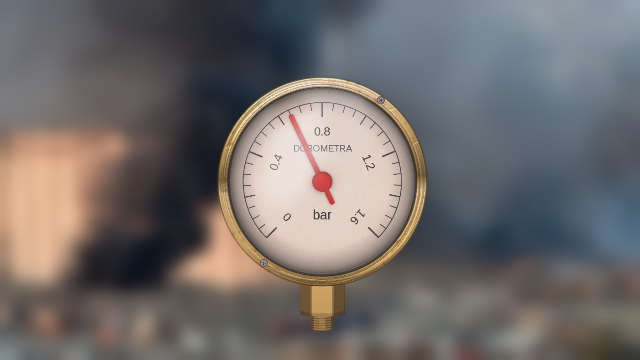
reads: {"value": 0.65, "unit": "bar"}
